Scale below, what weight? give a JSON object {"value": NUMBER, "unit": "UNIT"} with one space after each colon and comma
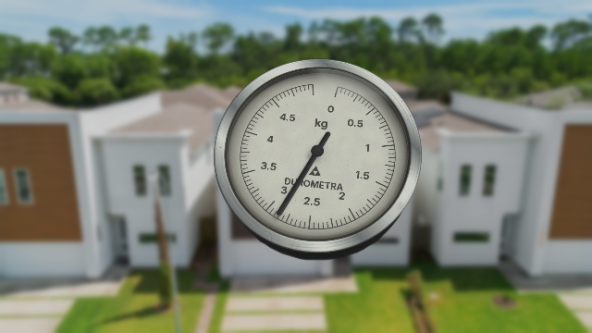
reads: {"value": 2.85, "unit": "kg"}
